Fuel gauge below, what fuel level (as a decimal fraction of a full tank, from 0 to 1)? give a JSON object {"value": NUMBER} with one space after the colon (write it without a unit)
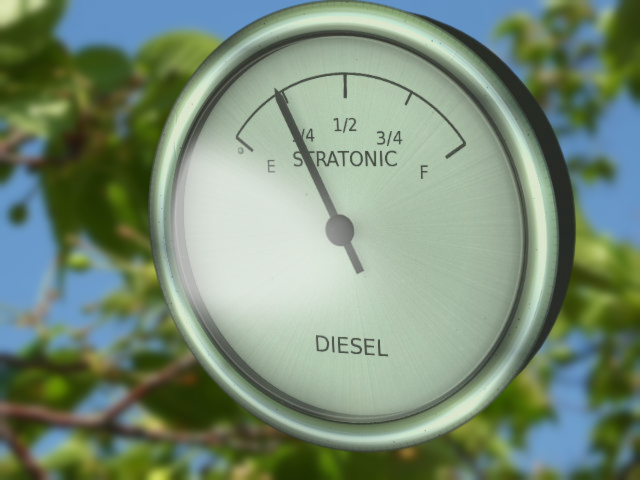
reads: {"value": 0.25}
